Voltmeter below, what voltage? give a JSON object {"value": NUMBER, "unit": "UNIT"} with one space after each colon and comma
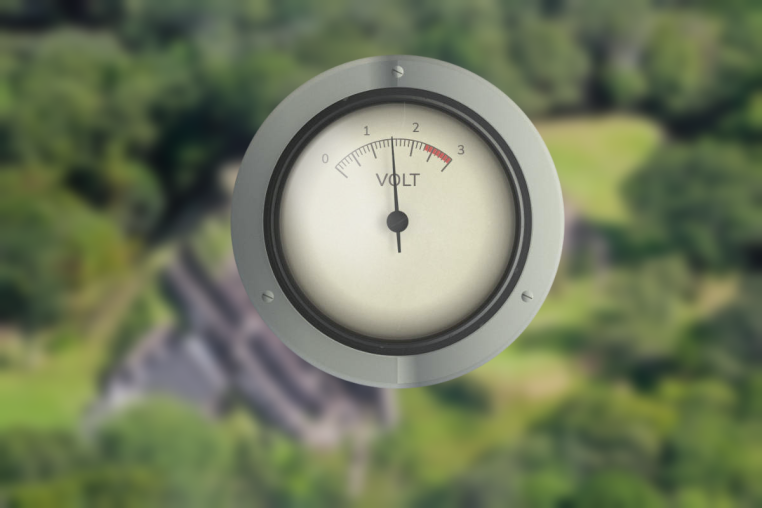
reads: {"value": 1.5, "unit": "V"}
